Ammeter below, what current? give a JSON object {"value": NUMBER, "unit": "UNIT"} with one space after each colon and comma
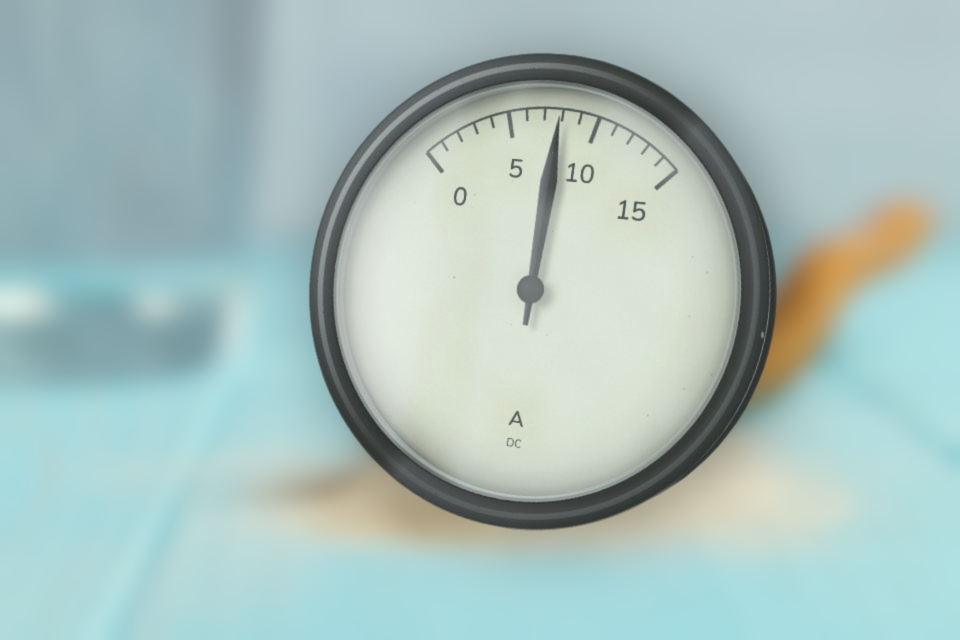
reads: {"value": 8, "unit": "A"}
